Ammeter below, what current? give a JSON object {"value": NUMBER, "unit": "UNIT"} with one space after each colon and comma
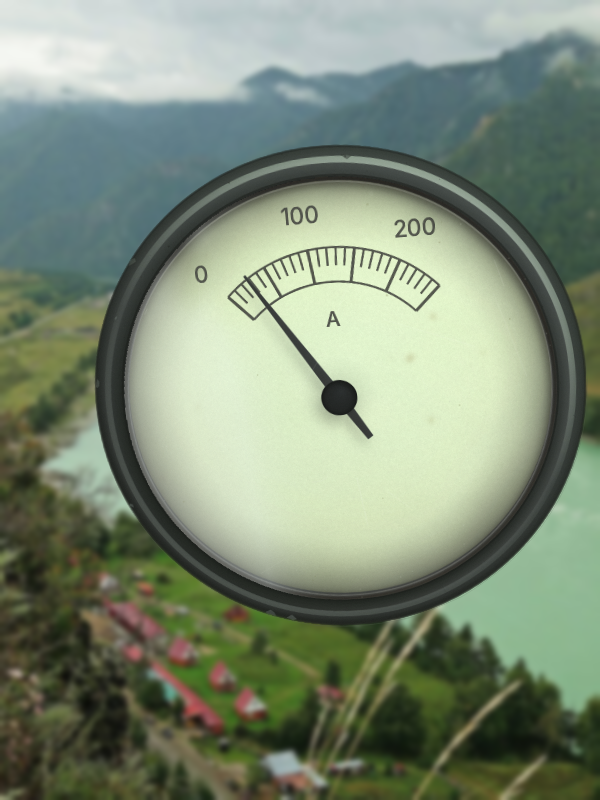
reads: {"value": 30, "unit": "A"}
